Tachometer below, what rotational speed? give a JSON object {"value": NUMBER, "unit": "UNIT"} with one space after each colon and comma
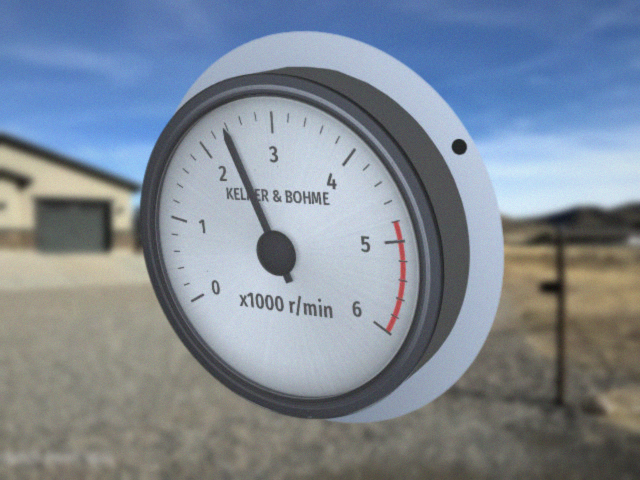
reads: {"value": 2400, "unit": "rpm"}
